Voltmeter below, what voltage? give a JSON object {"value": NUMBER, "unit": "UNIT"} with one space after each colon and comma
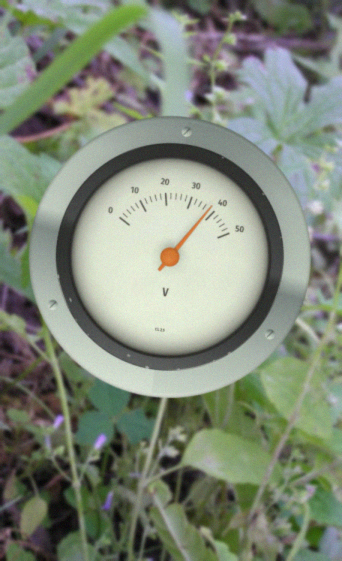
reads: {"value": 38, "unit": "V"}
